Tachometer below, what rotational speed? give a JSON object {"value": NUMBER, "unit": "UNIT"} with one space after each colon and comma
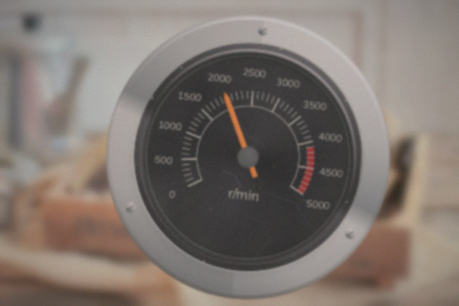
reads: {"value": 2000, "unit": "rpm"}
